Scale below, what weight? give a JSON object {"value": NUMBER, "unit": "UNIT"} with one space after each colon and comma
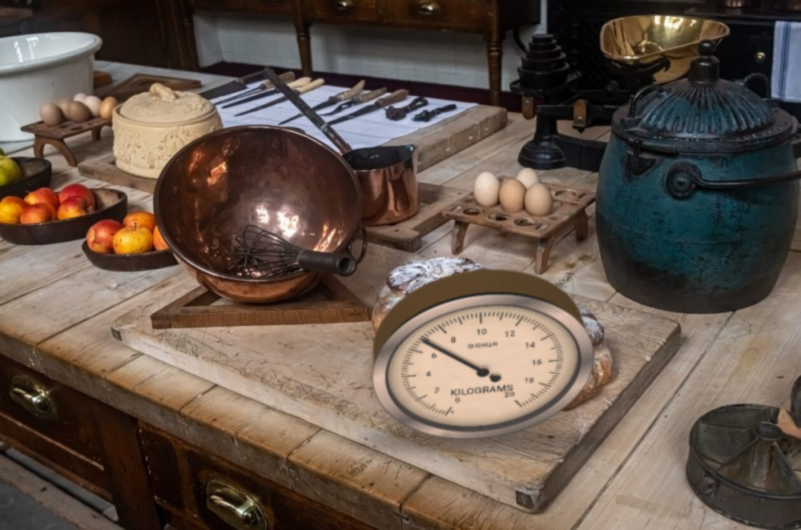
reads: {"value": 7, "unit": "kg"}
